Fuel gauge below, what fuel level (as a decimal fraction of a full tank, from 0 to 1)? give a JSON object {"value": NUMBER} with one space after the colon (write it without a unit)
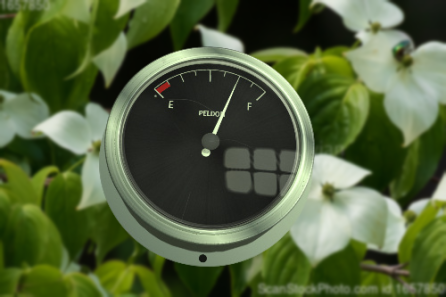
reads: {"value": 0.75}
